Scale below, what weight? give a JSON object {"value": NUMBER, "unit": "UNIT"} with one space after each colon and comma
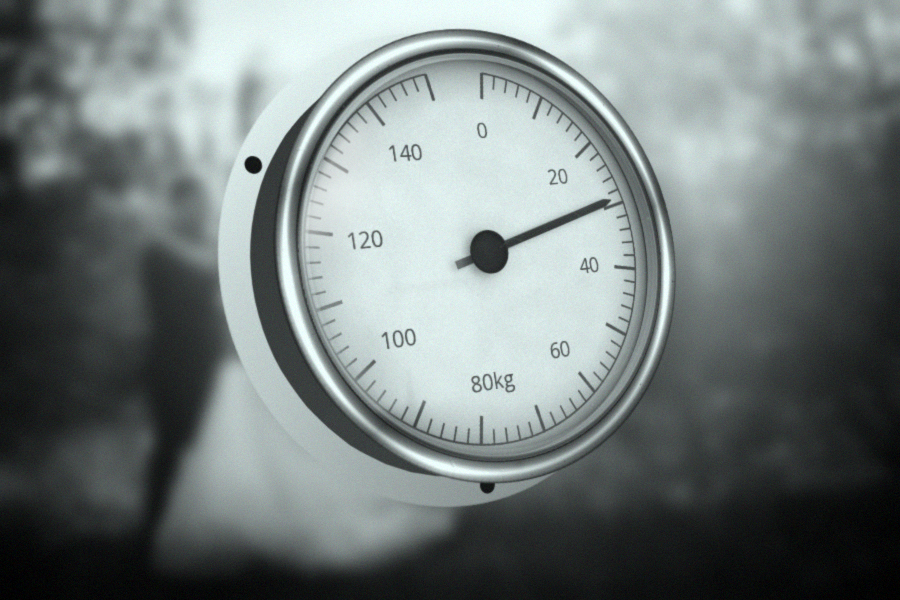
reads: {"value": 29, "unit": "kg"}
